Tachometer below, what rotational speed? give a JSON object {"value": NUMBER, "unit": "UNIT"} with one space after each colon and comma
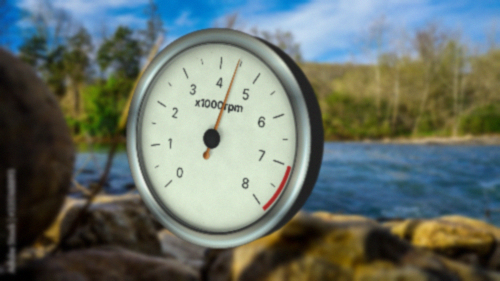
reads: {"value": 4500, "unit": "rpm"}
